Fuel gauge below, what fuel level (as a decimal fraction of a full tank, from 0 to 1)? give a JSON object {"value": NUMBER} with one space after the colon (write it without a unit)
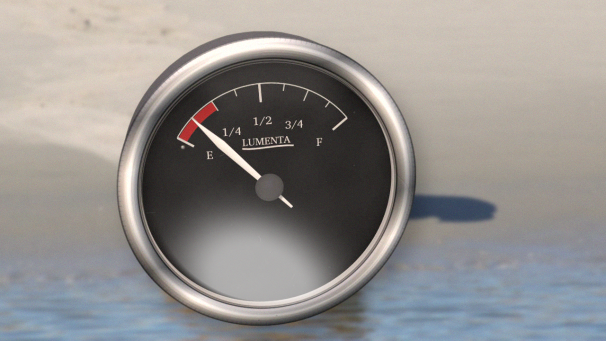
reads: {"value": 0.125}
